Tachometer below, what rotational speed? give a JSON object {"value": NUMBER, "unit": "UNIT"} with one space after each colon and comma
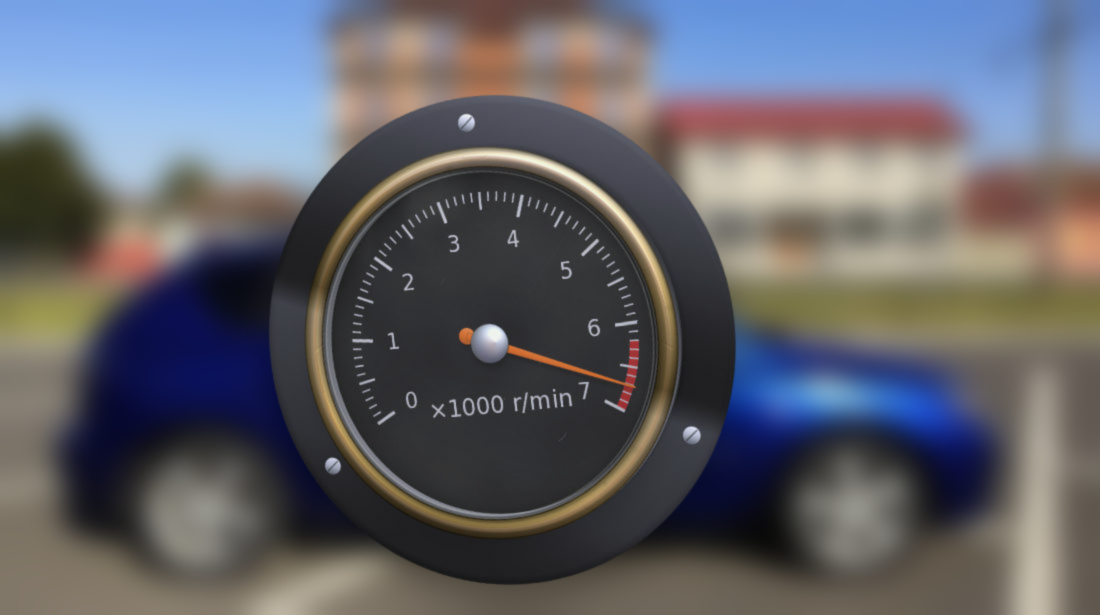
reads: {"value": 6700, "unit": "rpm"}
